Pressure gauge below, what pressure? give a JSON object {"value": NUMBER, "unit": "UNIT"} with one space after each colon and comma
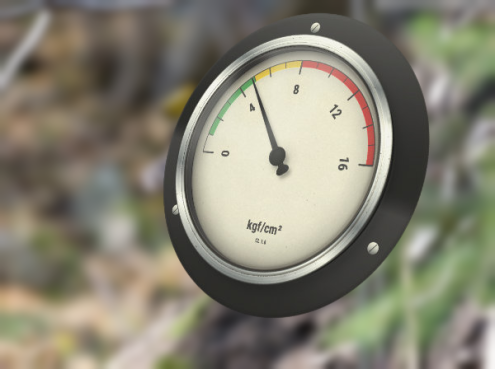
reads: {"value": 5, "unit": "kg/cm²"}
